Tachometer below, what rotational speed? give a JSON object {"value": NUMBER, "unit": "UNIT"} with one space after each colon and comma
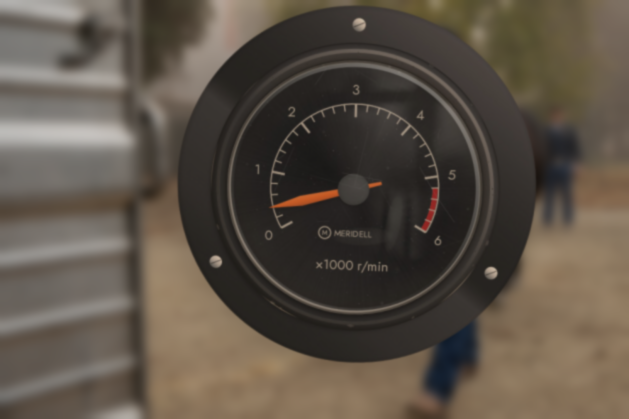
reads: {"value": 400, "unit": "rpm"}
